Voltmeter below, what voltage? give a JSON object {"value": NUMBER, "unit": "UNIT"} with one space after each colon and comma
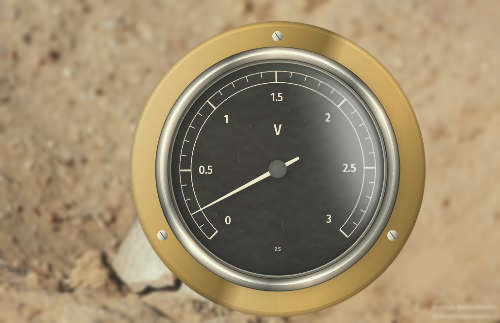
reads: {"value": 0.2, "unit": "V"}
